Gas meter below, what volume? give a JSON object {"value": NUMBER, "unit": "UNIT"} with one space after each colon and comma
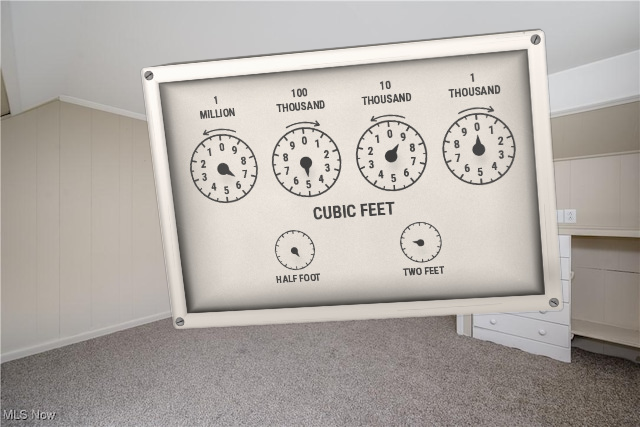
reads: {"value": 649000, "unit": "ft³"}
